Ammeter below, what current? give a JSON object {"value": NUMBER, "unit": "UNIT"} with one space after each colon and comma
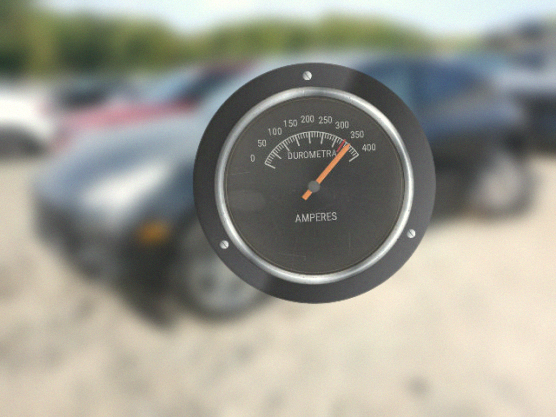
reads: {"value": 350, "unit": "A"}
